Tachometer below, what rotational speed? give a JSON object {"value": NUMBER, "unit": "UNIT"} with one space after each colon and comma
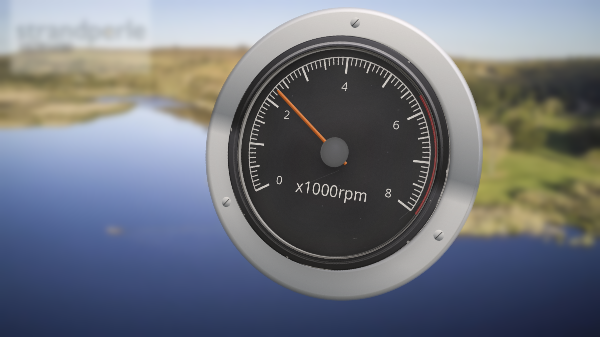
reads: {"value": 2300, "unit": "rpm"}
